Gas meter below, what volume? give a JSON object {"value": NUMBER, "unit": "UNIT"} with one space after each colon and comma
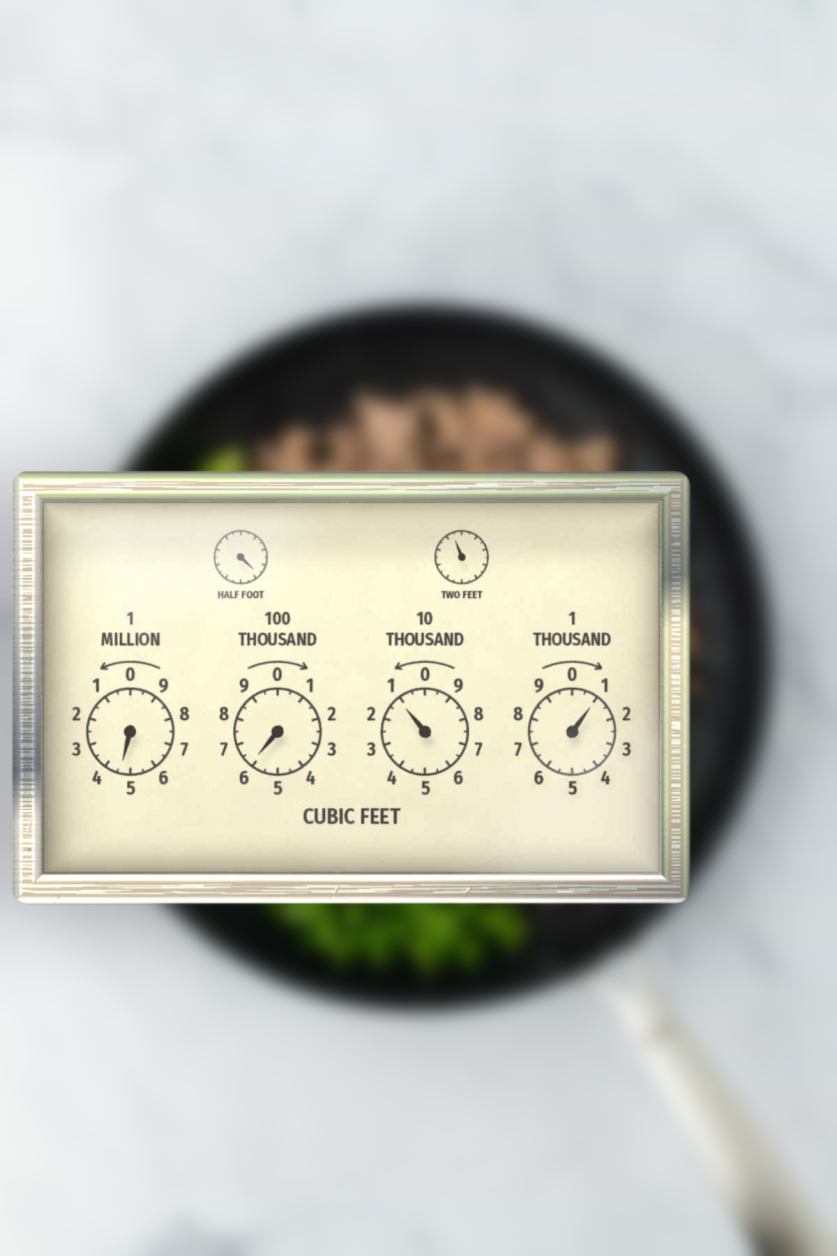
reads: {"value": 461100, "unit": "ft³"}
